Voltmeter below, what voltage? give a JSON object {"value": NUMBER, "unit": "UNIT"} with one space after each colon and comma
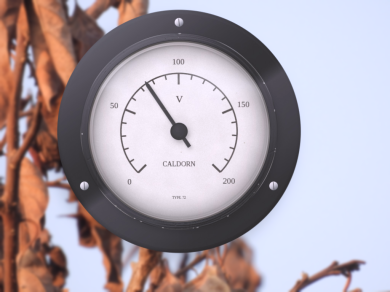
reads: {"value": 75, "unit": "V"}
